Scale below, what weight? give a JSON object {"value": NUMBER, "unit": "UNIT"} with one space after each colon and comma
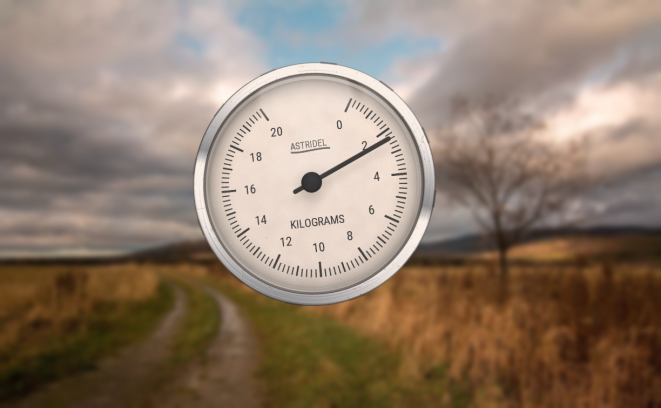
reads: {"value": 2.4, "unit": "kg"}
